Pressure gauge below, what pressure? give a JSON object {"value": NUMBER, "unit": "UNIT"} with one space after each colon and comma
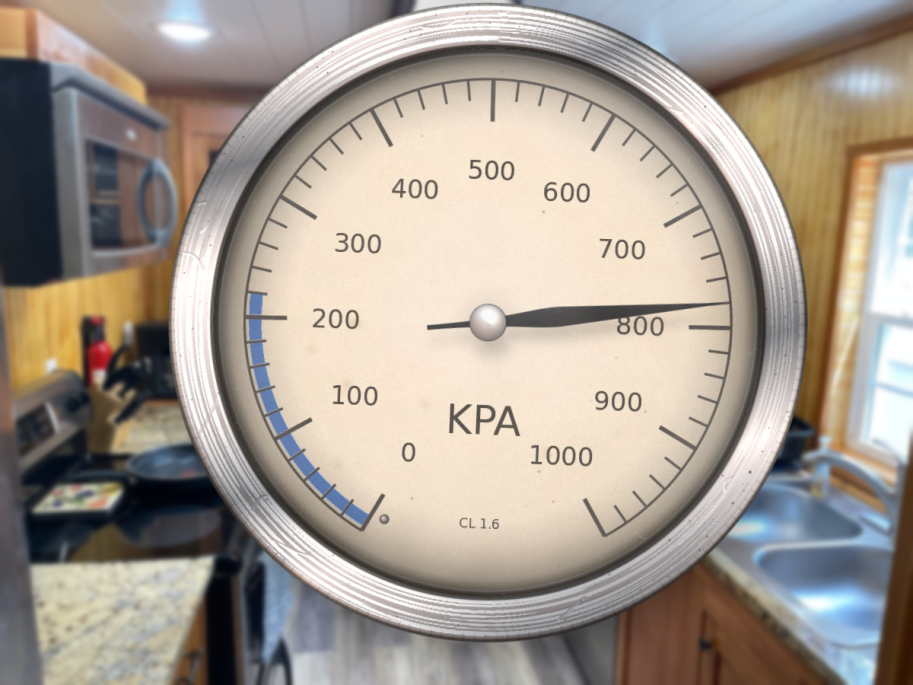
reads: {"value": 780, "unit": "kPa"}
